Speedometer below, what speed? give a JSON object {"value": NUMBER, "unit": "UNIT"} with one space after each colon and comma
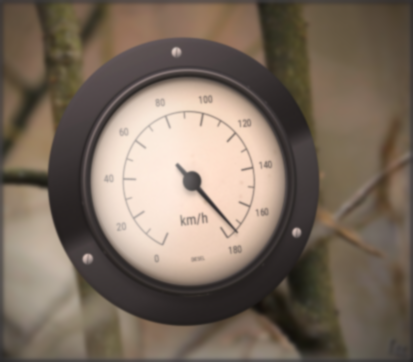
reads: {"value": 175, "unit": "km/h"}
